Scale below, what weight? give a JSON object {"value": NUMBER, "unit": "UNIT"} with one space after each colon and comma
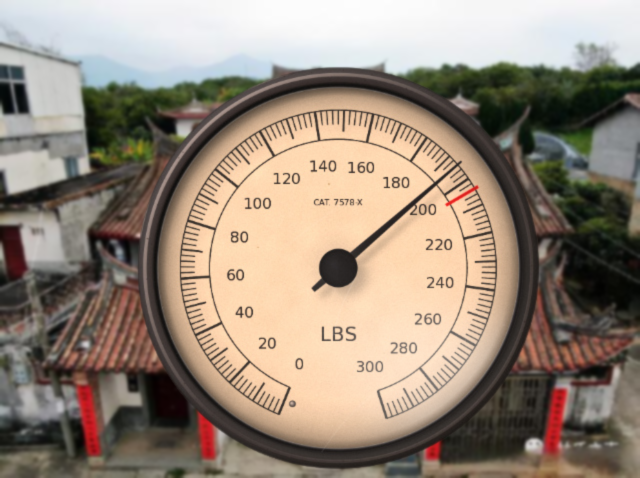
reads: {"value": 194, "unit": "lb"}
